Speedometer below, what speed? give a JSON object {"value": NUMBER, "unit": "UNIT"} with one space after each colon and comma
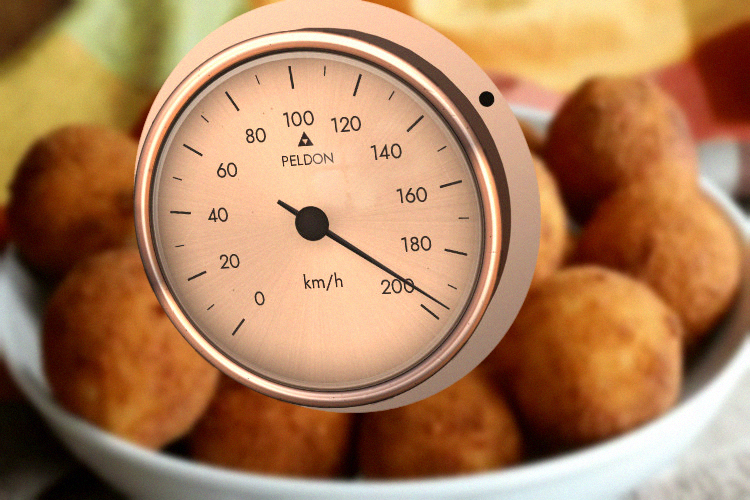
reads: {"value": 195, "unit": "km/h"}
